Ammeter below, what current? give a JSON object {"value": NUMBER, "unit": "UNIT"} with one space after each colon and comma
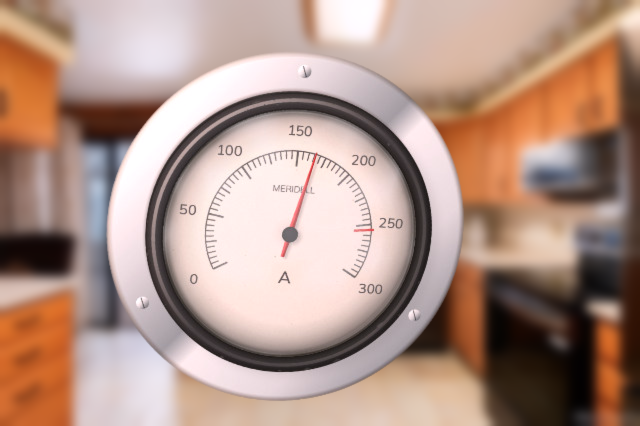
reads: {"value": 165, "unit": "A"}
